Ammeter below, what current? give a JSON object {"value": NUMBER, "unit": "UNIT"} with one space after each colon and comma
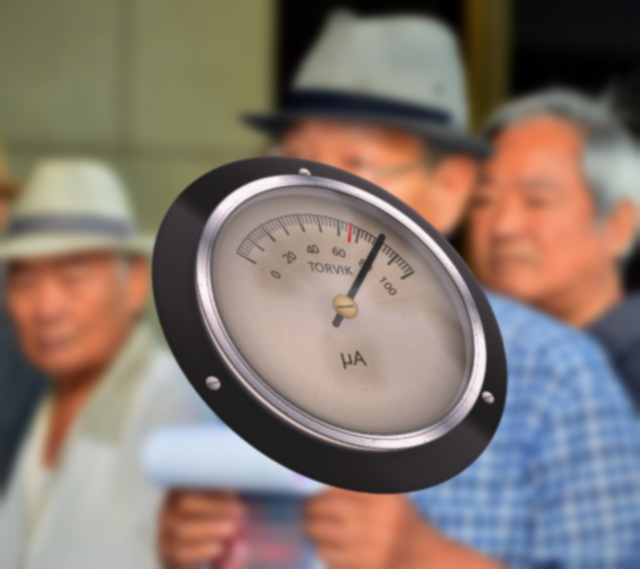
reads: {"value": 80, "unit": "µA"}
